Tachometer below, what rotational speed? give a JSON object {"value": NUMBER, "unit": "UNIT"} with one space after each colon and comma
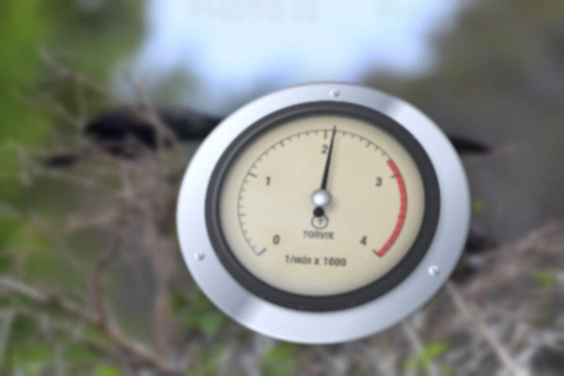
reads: {"value": 2100, "unit": "rpm"}
